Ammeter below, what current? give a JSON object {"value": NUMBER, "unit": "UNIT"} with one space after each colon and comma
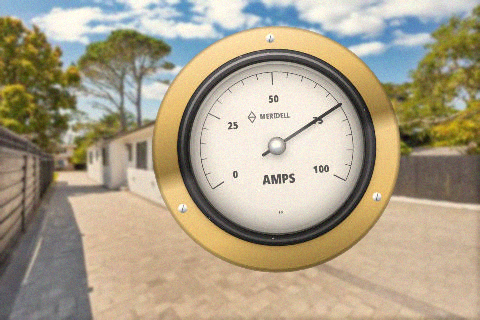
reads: {"value": 75, "unit": "A"}
